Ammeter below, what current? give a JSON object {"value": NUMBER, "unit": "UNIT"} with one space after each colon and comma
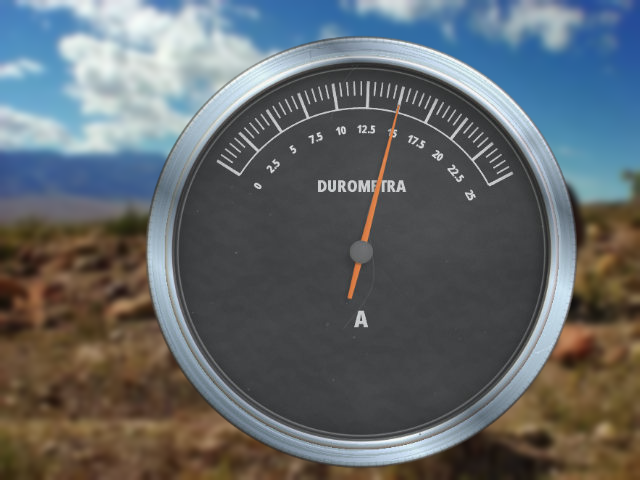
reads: {"value": 15, "unit": "A"}
